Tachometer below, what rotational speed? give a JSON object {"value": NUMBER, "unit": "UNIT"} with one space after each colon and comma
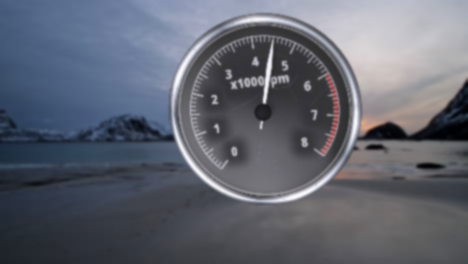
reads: {"value": 4500, "unit": "rpm"}
